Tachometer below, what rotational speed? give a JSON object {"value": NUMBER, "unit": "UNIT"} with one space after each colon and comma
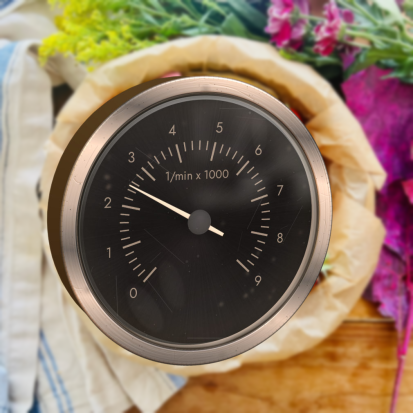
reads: {"value": 2500, "unit": "rpm"}
